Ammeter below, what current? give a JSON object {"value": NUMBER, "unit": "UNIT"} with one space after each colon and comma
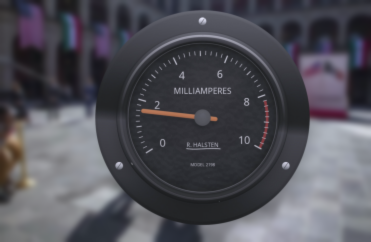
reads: {"value": 1.6, "unit": "mA"}
